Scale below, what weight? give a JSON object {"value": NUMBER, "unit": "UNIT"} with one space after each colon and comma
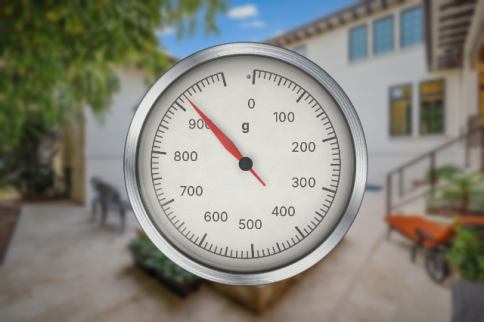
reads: {"value": 920, "unit": "g"}
